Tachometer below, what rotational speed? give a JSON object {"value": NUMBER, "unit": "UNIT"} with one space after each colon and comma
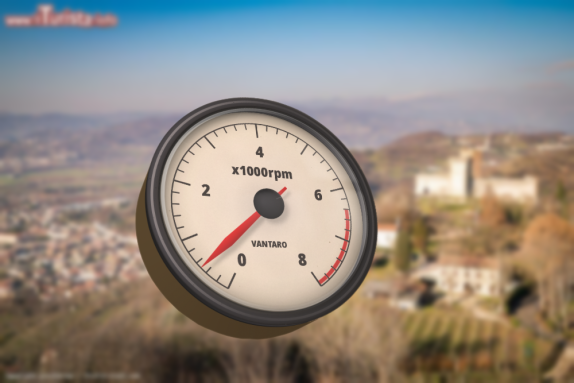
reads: {"value": 500, "unit": "rpm"}
